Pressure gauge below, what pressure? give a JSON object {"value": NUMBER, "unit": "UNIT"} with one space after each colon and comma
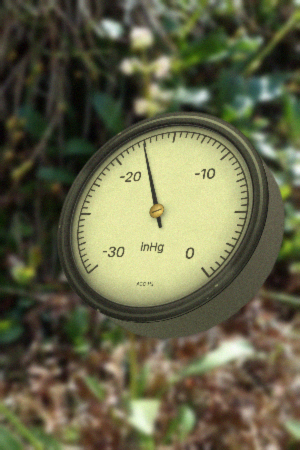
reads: {"value": -17.5, "unit": "inHg"}
